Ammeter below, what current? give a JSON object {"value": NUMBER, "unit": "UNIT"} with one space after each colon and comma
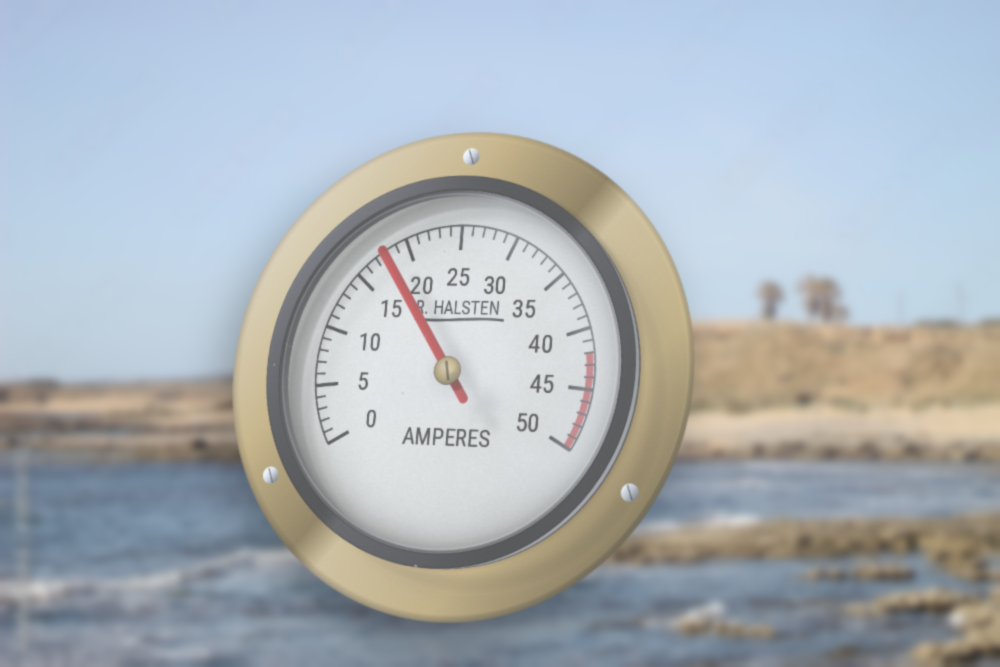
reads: {"value": 18, "unit": "A"}
